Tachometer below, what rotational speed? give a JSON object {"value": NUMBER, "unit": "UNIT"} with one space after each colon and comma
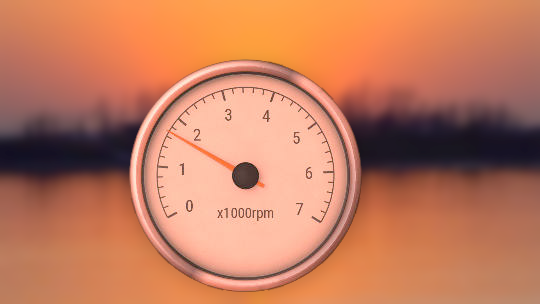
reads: {"value": 1700, "unit": "rpm"}
